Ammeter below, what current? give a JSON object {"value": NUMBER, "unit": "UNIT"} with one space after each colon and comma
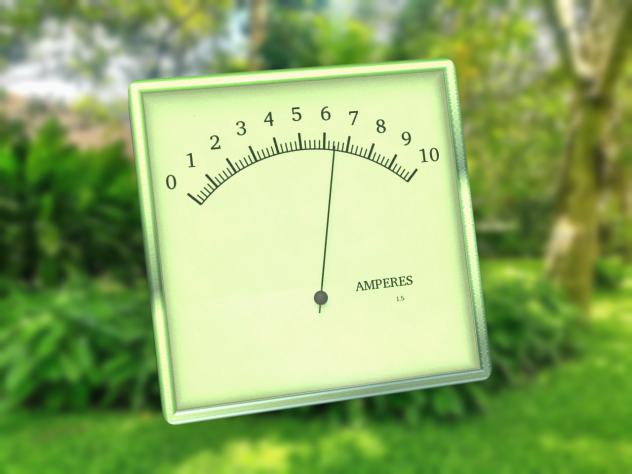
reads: {"value": 6.4, "unit": "A"}
